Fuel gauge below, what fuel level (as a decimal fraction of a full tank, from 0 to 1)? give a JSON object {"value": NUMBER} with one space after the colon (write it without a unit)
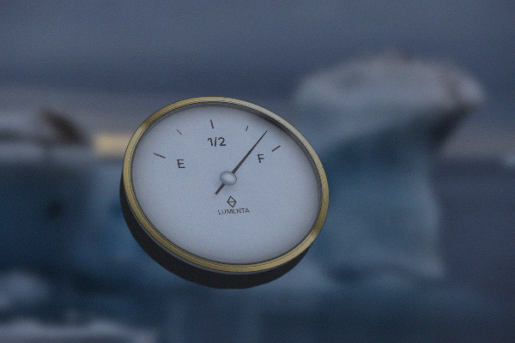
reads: {"value": 0.875}
